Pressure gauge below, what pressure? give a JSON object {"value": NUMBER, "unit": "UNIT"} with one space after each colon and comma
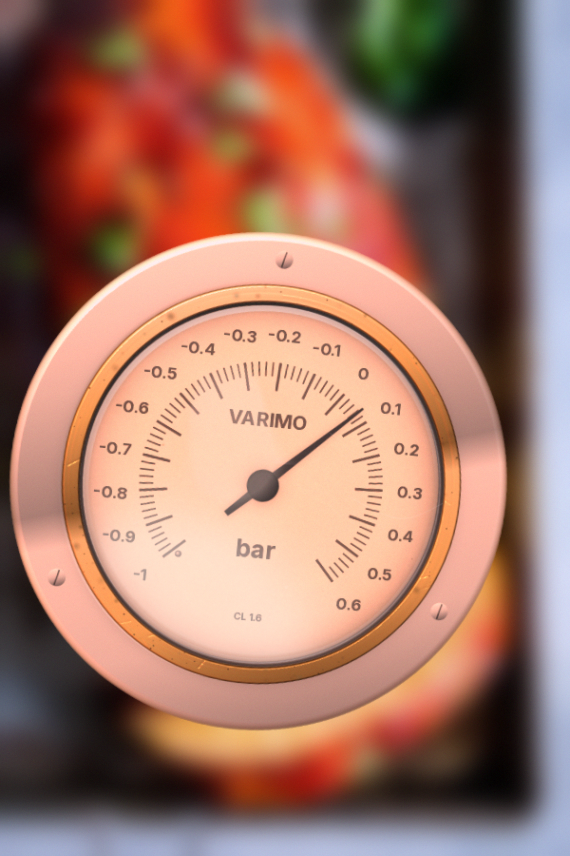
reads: {"value": 0.06, "unit": "bar"}
